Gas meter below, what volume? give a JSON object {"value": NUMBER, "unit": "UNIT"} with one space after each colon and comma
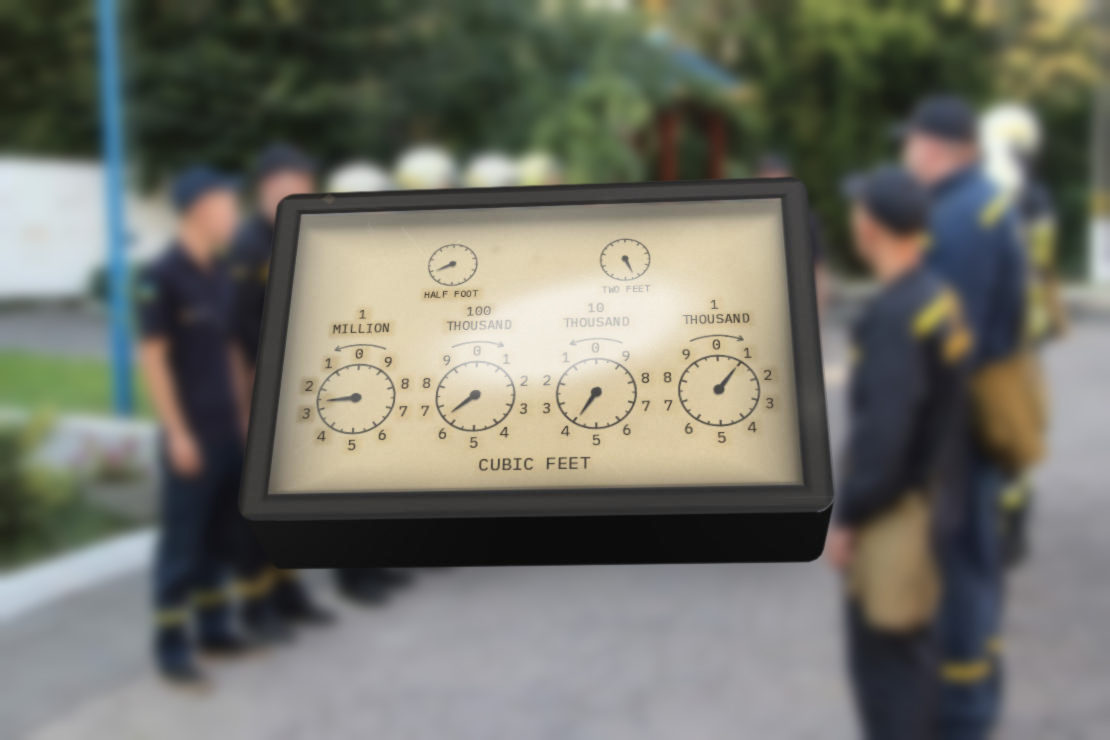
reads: {"value": 264100, "unit": "ft³"}
